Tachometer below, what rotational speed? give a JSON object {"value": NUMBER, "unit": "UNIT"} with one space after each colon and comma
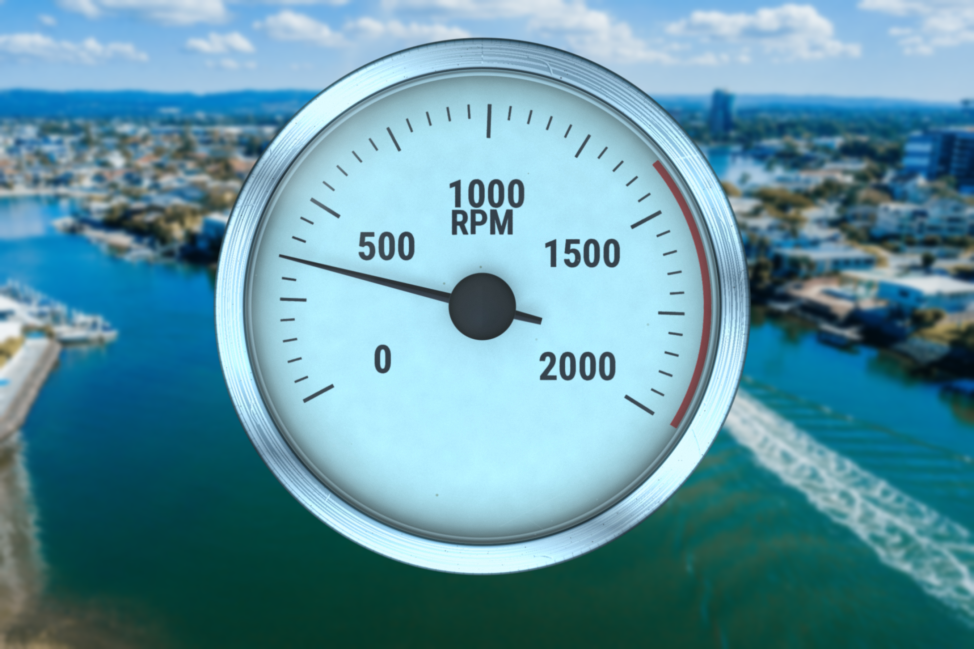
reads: {"value": 350, "unit": "rpm"}
